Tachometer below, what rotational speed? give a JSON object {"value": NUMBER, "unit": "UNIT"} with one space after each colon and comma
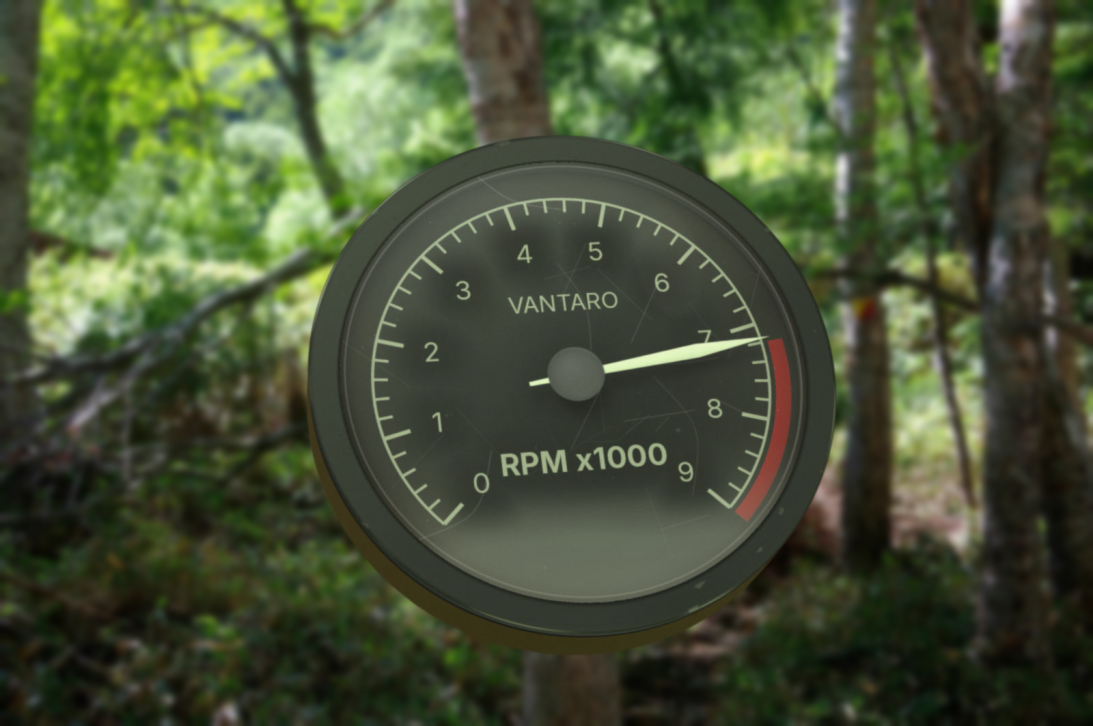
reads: {"value": 7200, "unit": "rpm"}
